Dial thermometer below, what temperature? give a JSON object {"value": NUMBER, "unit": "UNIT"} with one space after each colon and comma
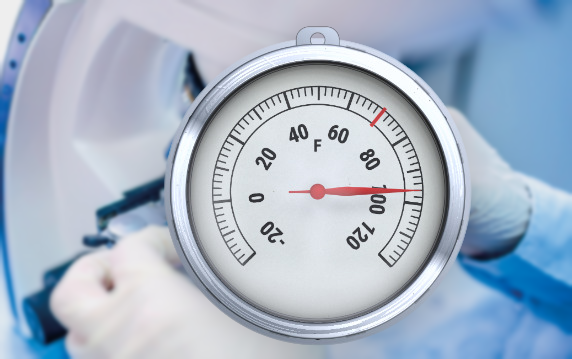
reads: {"value": 96, "unit": "°F"}
